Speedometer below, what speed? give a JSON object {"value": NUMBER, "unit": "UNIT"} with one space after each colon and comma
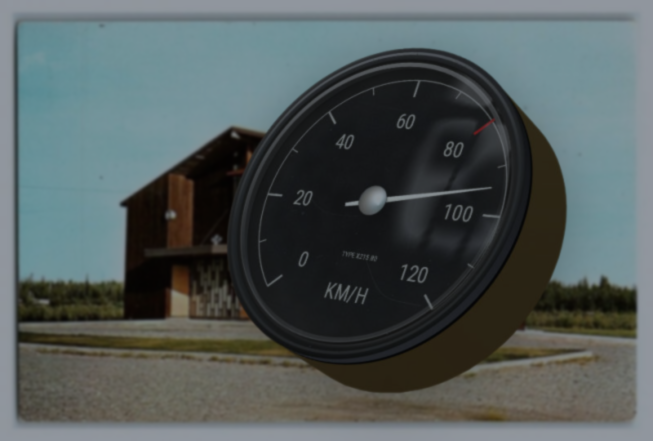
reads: {"value": 95, "unit": "km/h"}
